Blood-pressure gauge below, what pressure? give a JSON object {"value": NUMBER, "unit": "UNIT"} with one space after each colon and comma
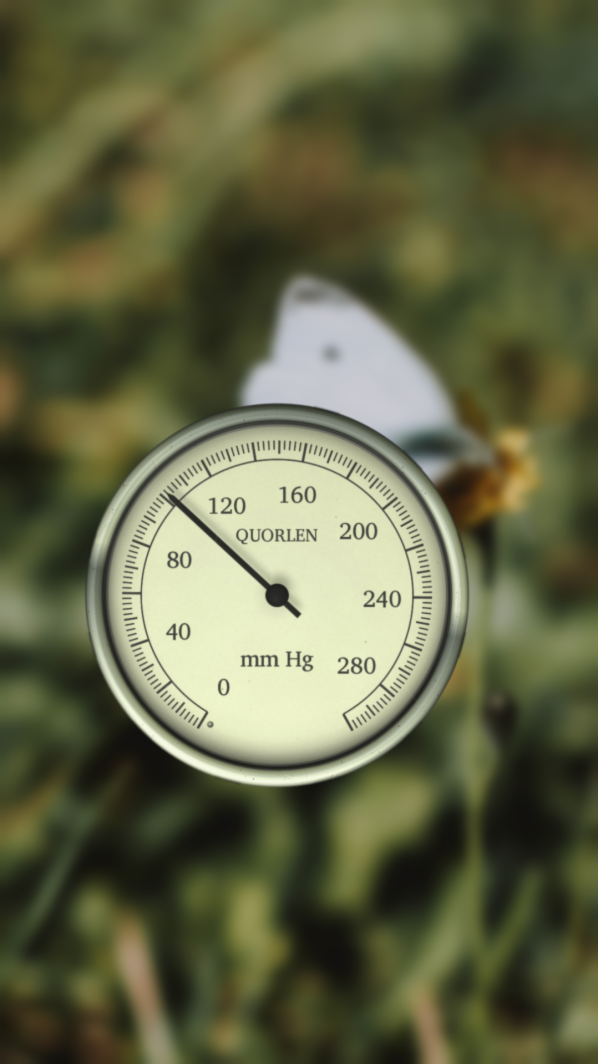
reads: {"value": 102, "unit": "mmHg"}
